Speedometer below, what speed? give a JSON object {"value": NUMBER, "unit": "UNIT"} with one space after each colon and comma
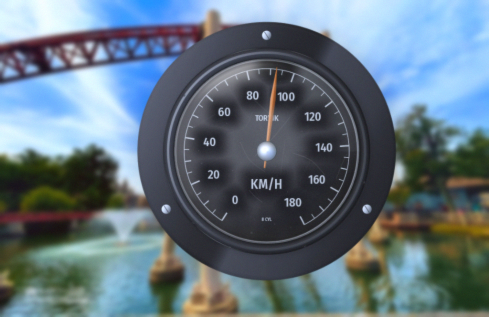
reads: {"value": 92.5, "unit": "km/h"}
